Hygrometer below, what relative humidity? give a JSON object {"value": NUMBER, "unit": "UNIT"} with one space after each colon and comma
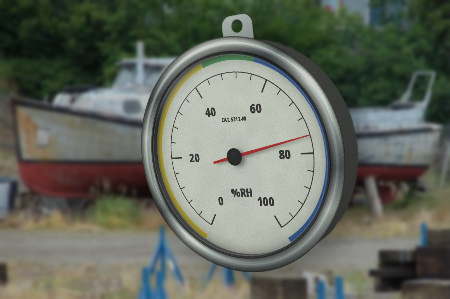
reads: {"value": 76, "unit": "%"}
